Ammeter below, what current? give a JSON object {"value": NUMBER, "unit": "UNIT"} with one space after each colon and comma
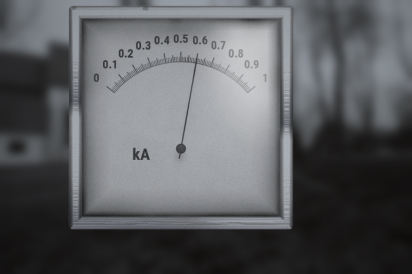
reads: {"value": 0.6, "unit": "kA"}
